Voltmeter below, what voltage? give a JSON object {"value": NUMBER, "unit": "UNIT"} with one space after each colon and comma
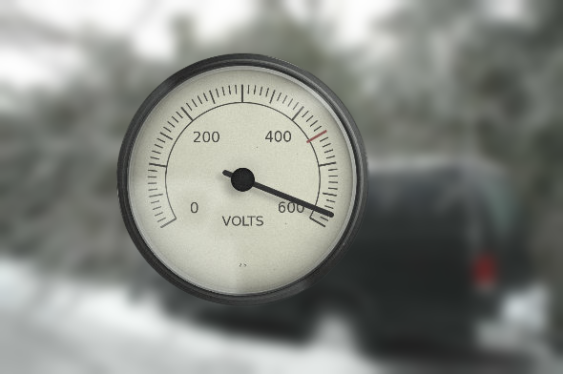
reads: {"value": 580, "unit": "V"}
